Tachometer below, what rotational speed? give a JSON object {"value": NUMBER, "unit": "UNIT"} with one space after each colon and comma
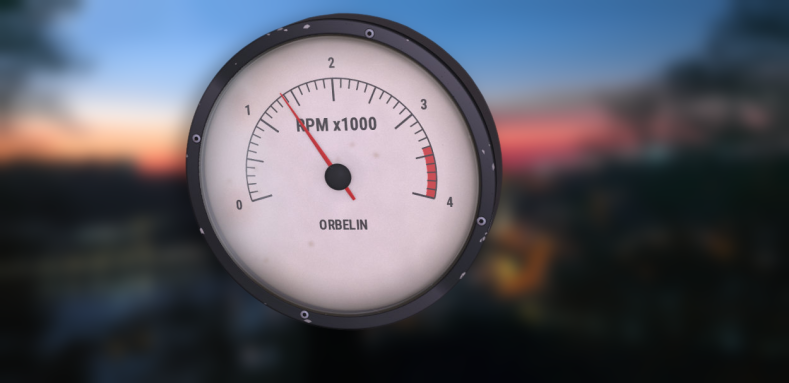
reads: {"value": 1400, "unit": "rpm"}
